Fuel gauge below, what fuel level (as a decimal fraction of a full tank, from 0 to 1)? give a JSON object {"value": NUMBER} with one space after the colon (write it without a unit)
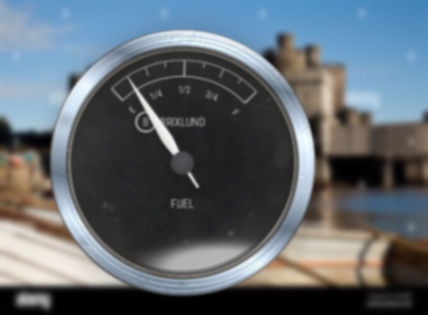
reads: {"value": 0.125}
